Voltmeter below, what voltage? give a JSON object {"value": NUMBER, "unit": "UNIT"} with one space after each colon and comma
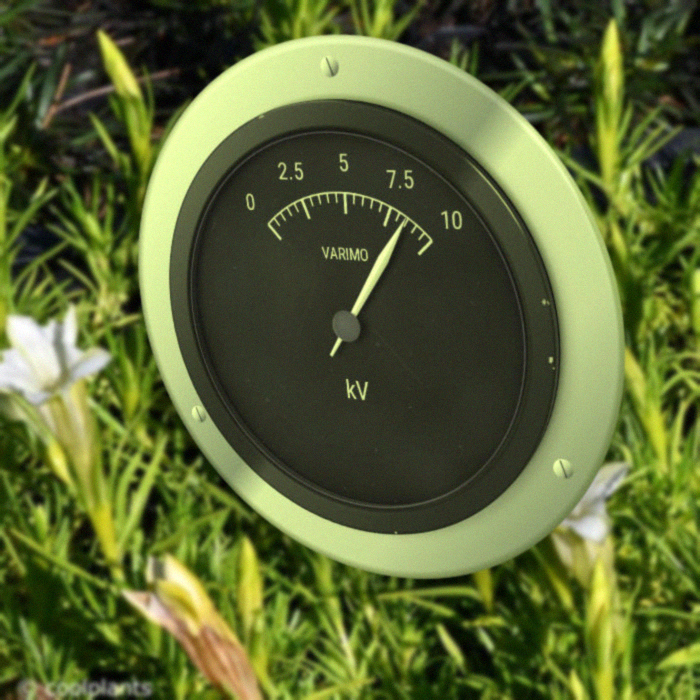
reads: {"value": 8.5, "unit": "kV"}
